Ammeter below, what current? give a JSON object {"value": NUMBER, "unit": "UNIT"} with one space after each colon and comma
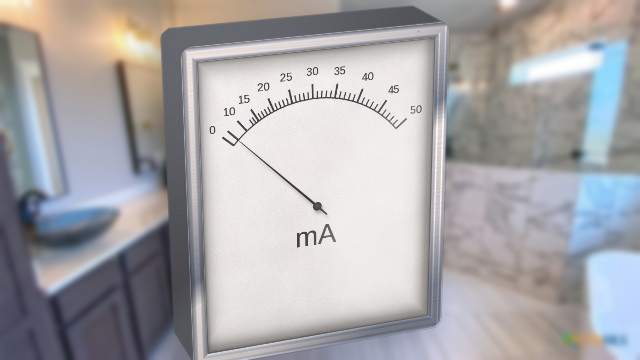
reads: {"value": 5, "unit": "mA"}
